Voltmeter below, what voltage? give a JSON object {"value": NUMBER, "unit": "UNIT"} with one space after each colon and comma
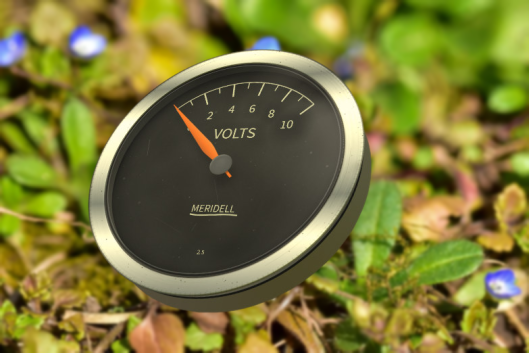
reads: {"value": 0, "unit": "V"}
